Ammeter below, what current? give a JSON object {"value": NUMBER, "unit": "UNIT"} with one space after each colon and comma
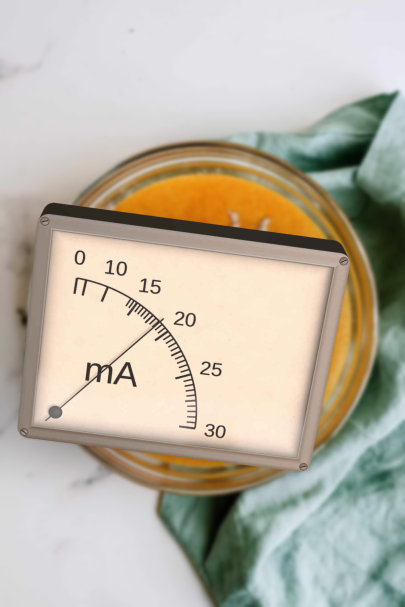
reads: {"value": 18.5, "unit": "mA"}
